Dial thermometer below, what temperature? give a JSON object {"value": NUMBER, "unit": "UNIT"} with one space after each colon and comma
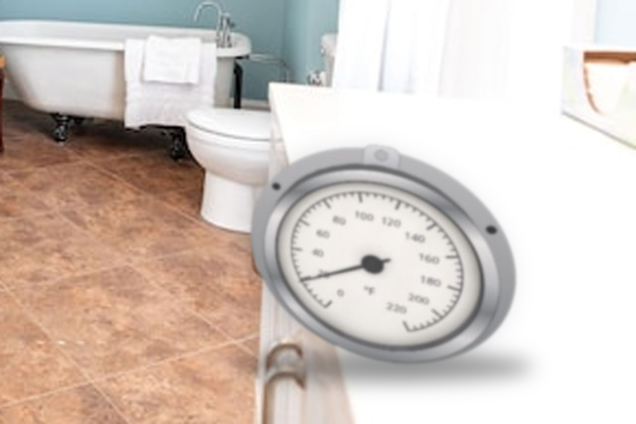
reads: {"value": 20, "unit": "°F"}
